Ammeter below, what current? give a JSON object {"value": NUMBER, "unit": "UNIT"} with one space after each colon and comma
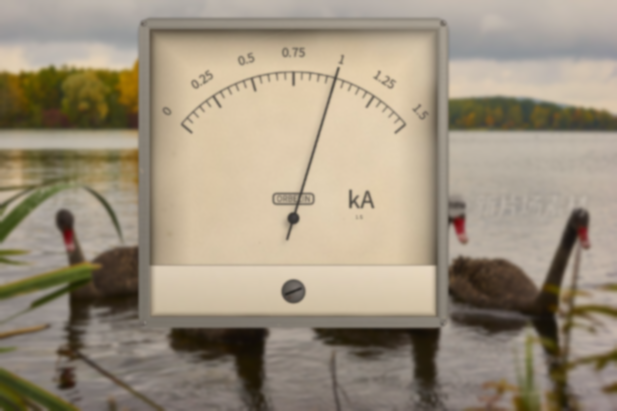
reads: {"value": 1, "unit": "kA"}
